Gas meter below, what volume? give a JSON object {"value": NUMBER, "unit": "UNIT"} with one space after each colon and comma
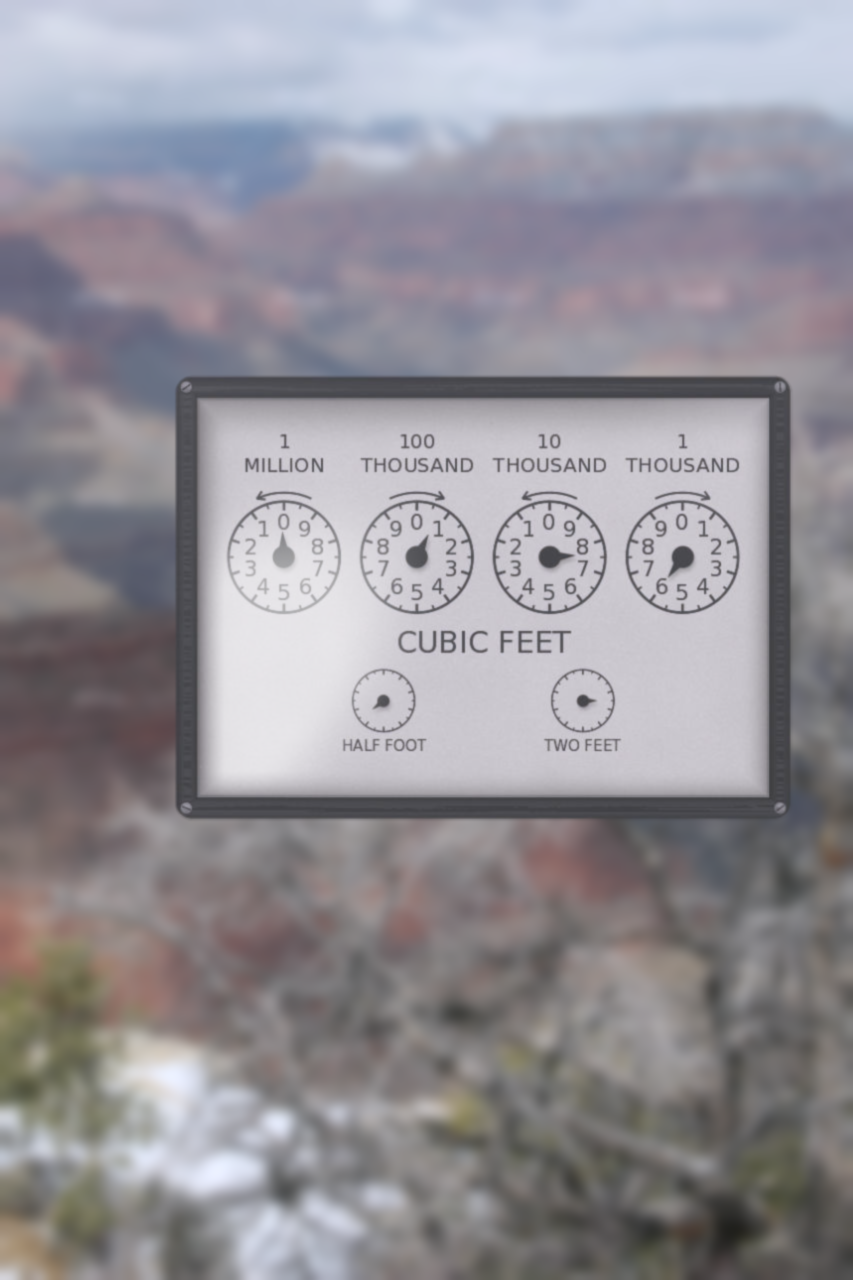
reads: {"value": 7600, "unit": "ft³"}
